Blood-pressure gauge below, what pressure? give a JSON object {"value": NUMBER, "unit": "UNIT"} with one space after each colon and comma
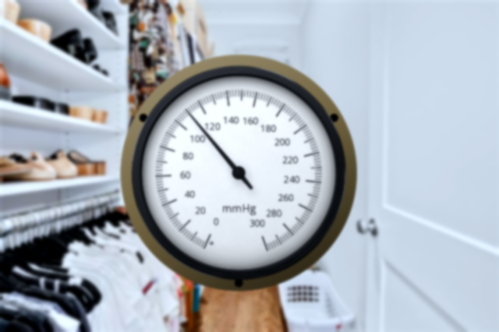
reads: {"value": 110, "unit": "mmHg"}
